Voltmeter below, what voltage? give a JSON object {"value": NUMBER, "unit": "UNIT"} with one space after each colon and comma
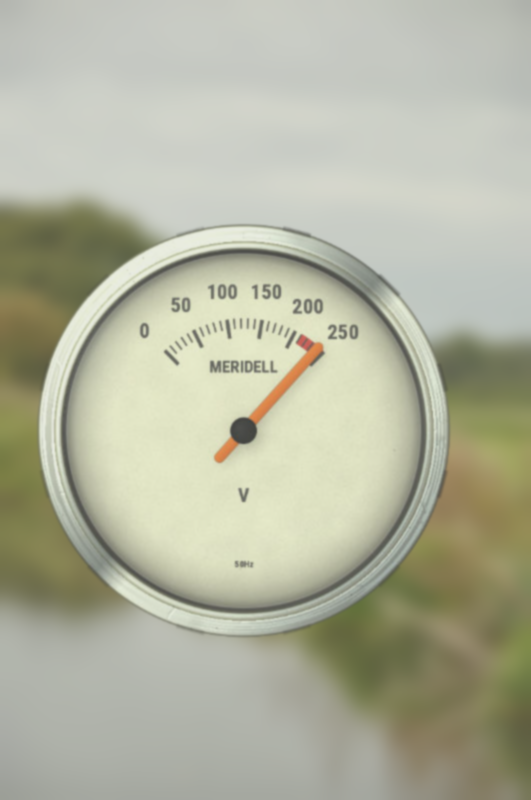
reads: {"value": 240, "unit": "V"}
